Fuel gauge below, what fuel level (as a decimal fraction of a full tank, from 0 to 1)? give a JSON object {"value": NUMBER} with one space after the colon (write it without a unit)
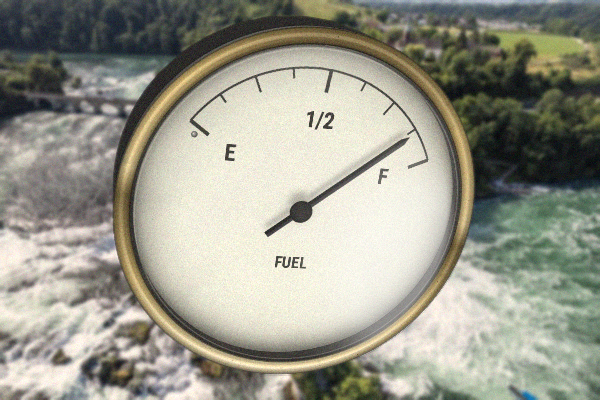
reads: {"value": 0.875}
